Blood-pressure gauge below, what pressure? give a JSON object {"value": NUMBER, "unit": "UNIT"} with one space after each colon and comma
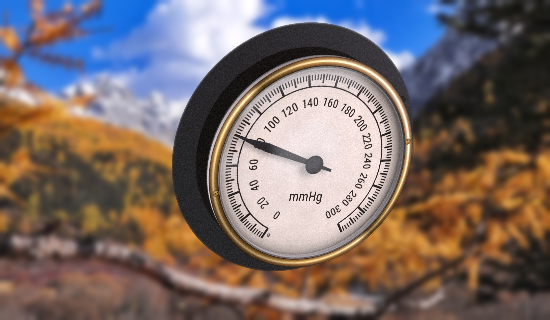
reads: {"value": 80, "unit": "mmHg"}
